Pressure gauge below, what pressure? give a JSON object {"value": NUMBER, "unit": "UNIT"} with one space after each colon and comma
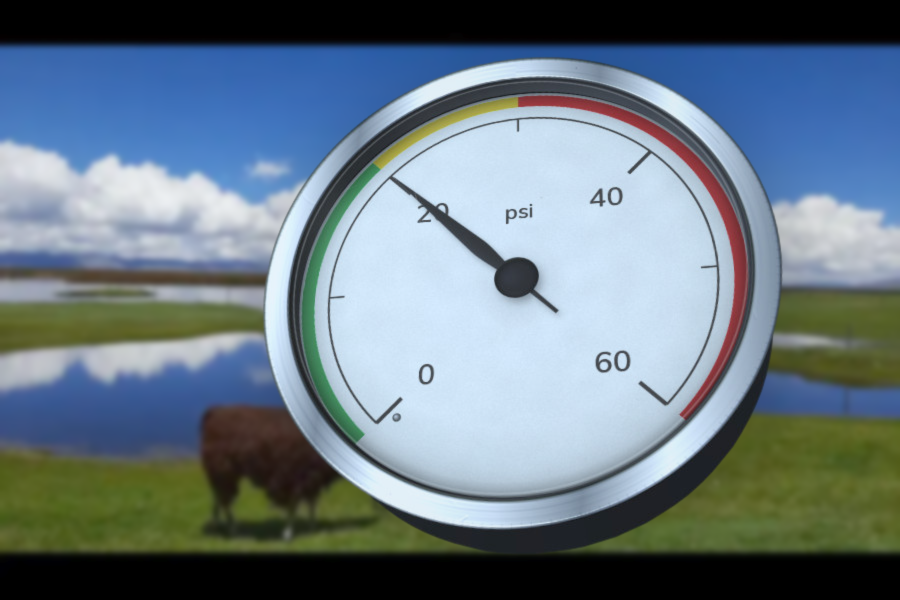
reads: {"value": 20, "unit": "psi"}
